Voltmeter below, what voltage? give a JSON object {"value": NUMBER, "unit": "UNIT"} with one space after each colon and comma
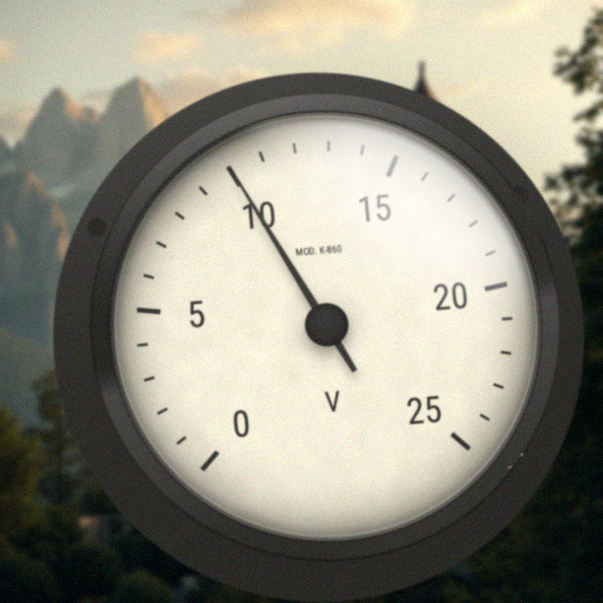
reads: {"value": 10, "unit": "V"}
